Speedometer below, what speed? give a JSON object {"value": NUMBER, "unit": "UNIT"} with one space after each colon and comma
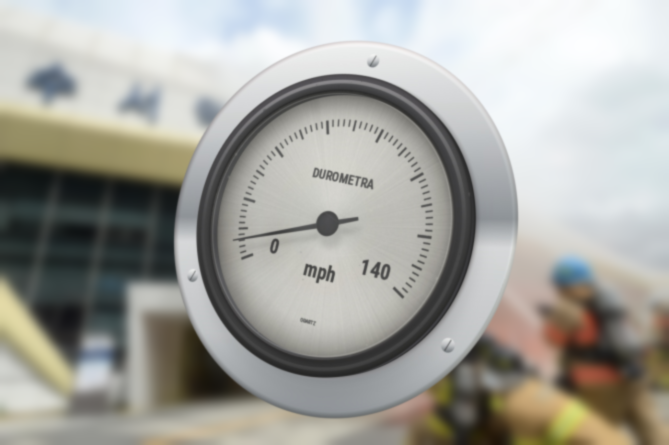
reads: {"value": 6, "unit": "mph"}
